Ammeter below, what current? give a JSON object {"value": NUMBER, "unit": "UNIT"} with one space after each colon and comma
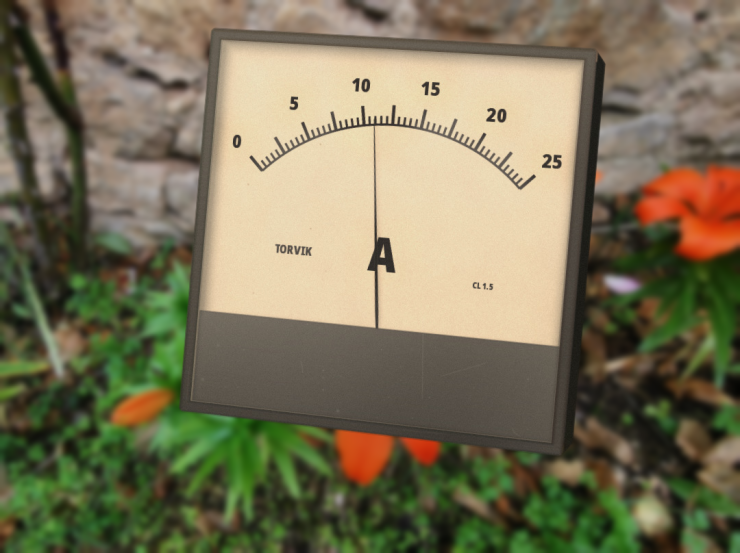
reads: {"value": 11, "unit": "A"}
